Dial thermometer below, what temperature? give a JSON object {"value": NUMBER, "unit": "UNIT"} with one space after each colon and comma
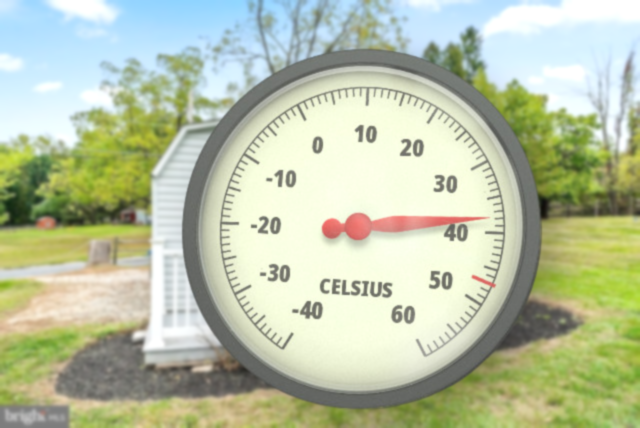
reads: {"value": 38, "unit": "°C"}
